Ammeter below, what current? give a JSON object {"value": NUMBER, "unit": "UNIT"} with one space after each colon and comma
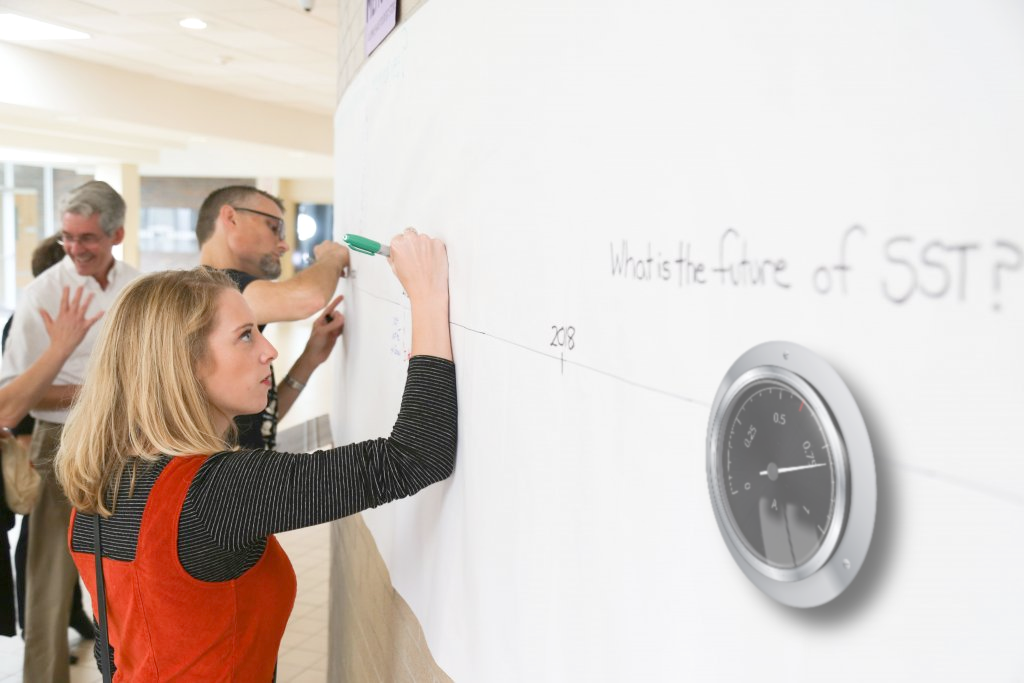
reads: {"value": 0.8, "unit": "A"}
